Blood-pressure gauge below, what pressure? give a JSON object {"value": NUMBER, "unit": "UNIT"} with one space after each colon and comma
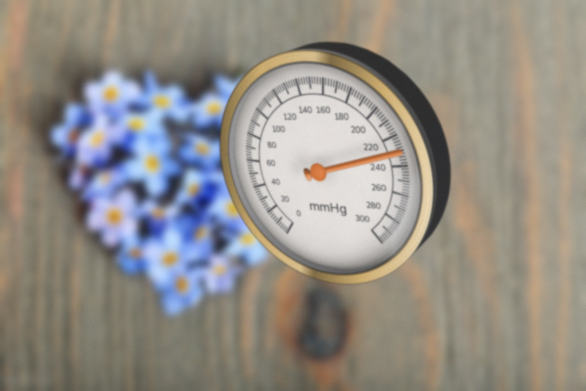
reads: {"value": 230, "unit": "mmHg"}
